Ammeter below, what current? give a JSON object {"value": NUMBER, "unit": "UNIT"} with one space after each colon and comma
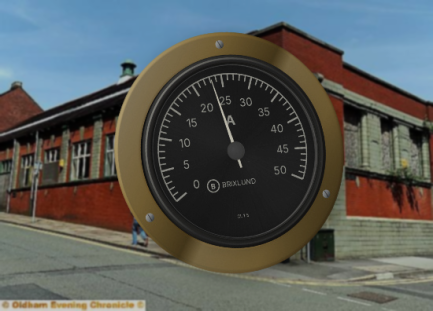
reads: {"value": 23, "unit": "A"}
